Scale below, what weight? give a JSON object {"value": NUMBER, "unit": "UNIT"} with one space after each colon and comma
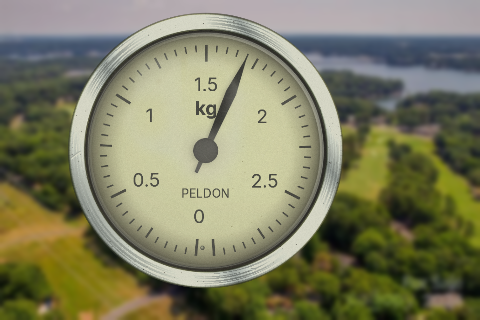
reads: {"value": 1.7, "unit": "kg"}
